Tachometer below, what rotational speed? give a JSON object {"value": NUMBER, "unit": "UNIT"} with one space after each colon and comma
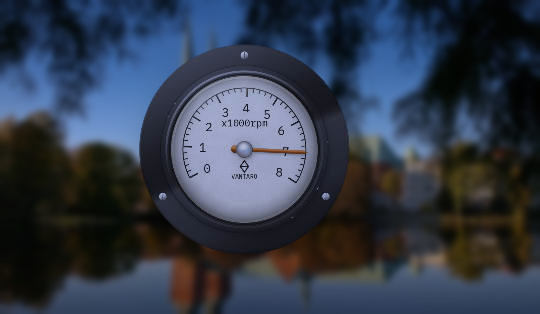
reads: {"value": 7000, "unit": "rpm"}
